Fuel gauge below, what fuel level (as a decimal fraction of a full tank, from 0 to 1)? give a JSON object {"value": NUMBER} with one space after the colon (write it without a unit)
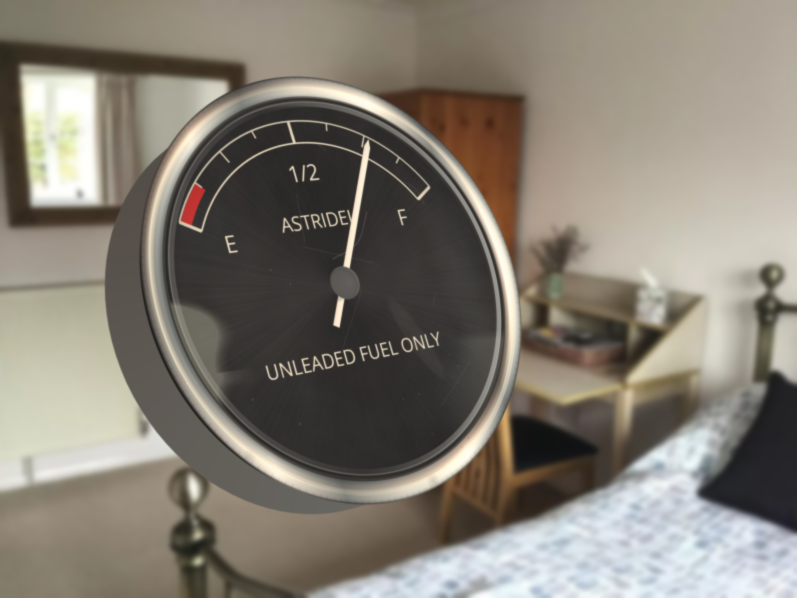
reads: {"value": 0.75}
